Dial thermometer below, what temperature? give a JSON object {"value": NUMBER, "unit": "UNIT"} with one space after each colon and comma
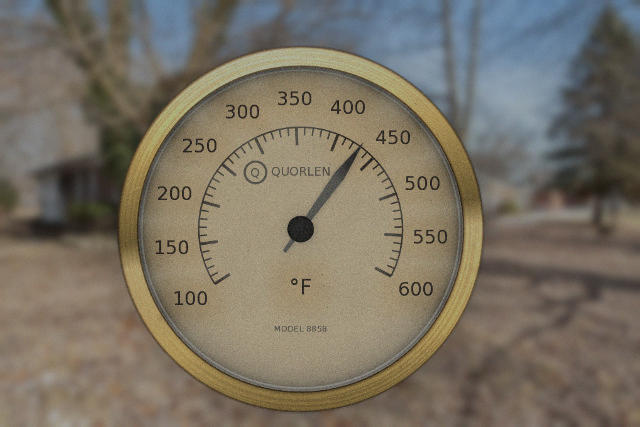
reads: {"value": 430, "unit": "°F"}
